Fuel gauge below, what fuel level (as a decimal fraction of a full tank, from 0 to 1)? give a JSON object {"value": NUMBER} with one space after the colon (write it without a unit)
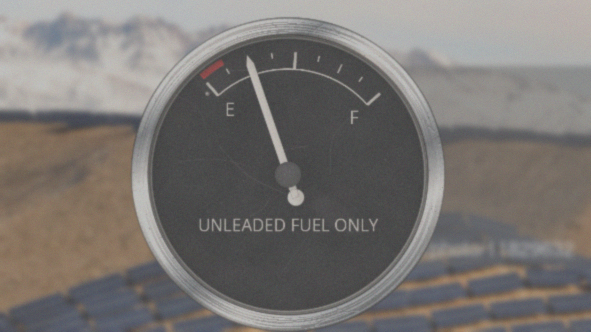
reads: {"value": 0.25}
